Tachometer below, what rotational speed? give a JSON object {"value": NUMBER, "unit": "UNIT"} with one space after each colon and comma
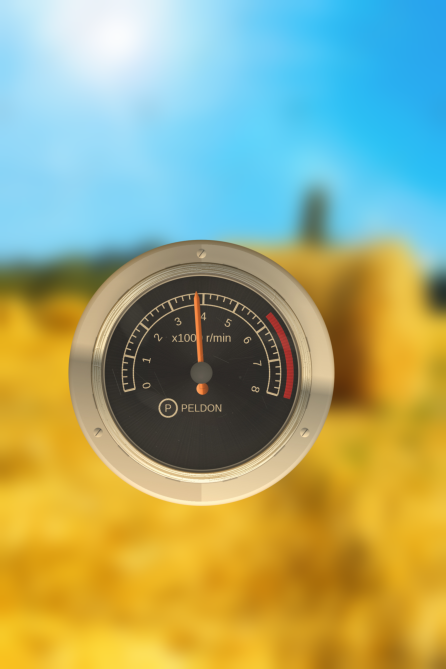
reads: {"value": 3800, "unit": "rpm"}
